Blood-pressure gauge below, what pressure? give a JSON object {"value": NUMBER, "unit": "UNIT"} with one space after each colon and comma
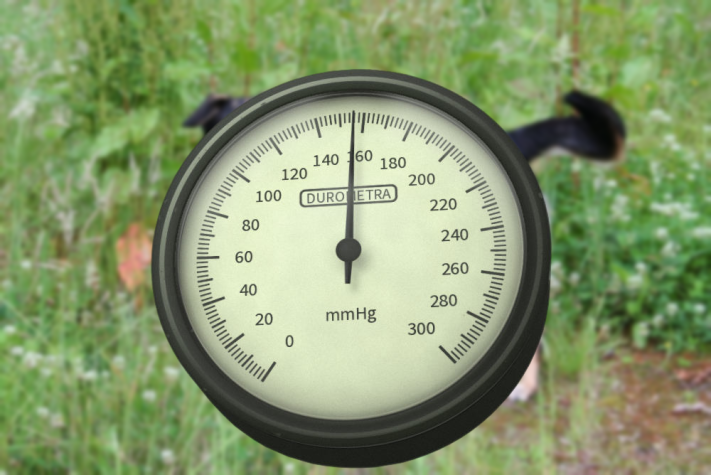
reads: {"value": 156, "unit": "mmHg"}
